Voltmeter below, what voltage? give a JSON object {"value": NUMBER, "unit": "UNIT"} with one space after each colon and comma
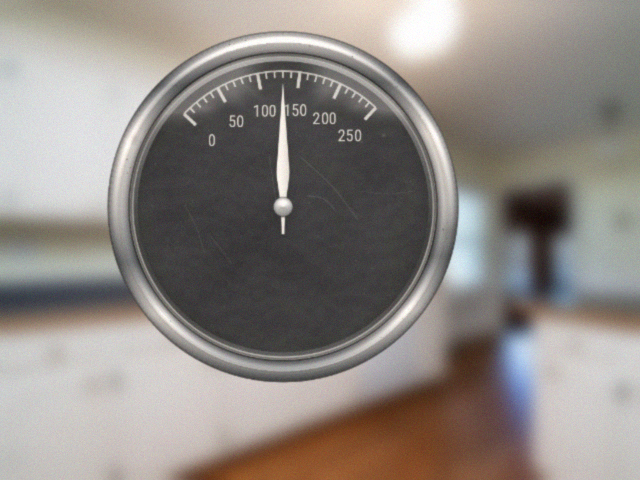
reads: {"value": 130, "unit": "V"}
